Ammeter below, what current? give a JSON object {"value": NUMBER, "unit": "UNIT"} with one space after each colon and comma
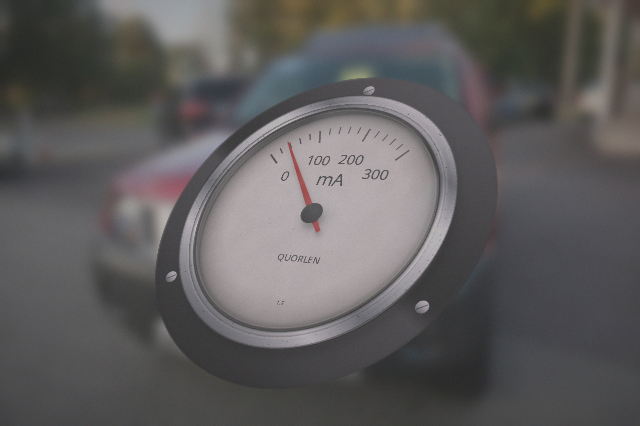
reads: {"value": 40, "unit": "mA"}
